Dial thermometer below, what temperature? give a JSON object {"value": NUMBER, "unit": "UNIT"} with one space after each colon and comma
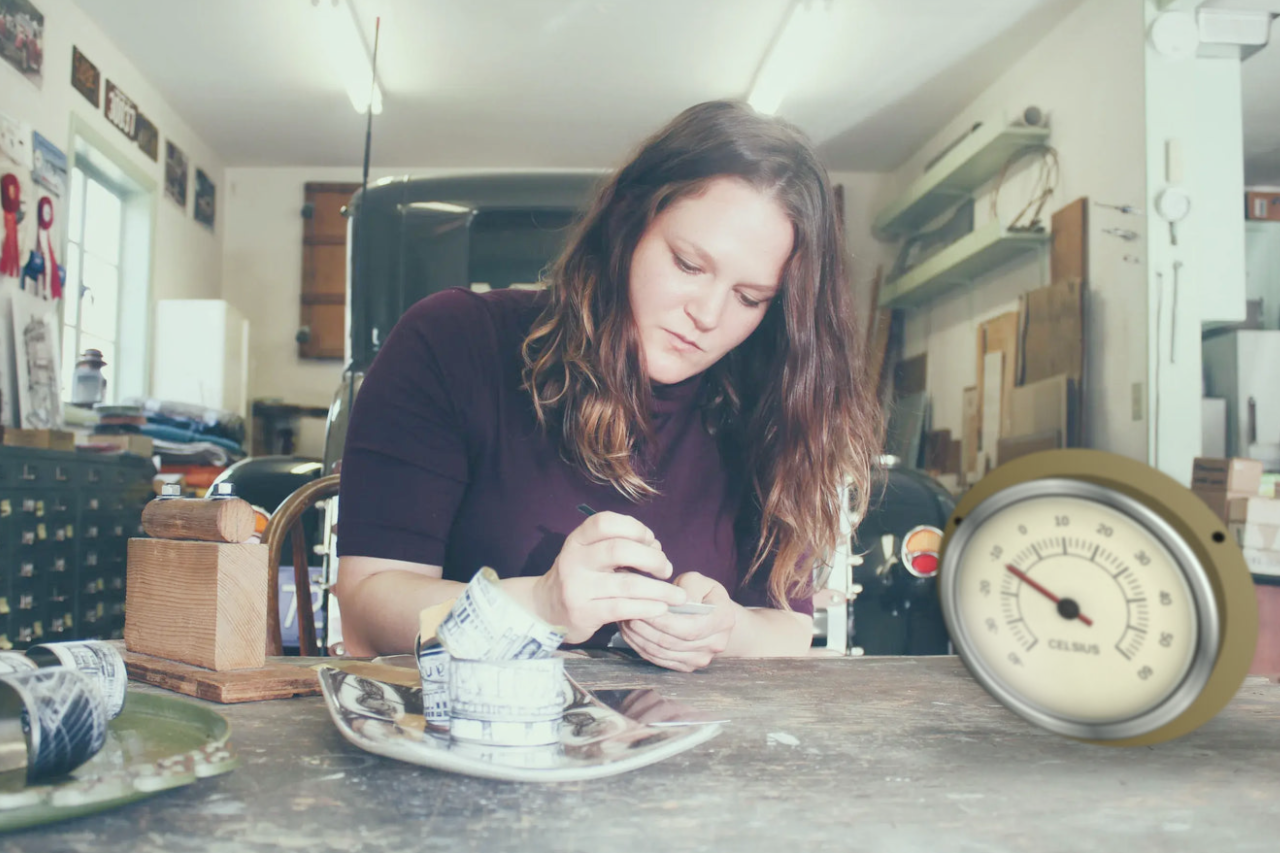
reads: {"value": -10, "unit": "°C"}
